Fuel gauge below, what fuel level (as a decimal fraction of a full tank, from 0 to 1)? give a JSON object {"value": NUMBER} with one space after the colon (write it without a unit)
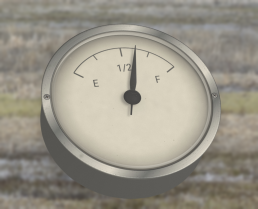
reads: {"value": 0.625}
